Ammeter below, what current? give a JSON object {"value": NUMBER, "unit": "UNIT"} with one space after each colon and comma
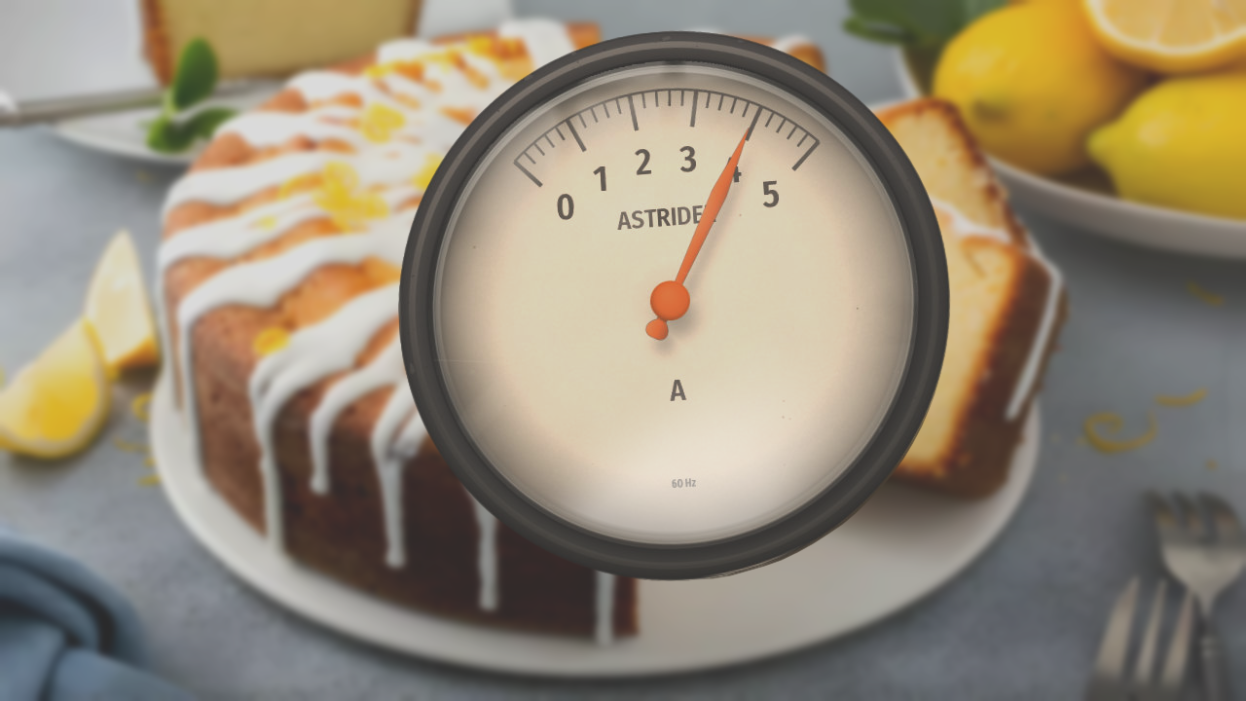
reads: {"value": 4, "unit": "A"}
